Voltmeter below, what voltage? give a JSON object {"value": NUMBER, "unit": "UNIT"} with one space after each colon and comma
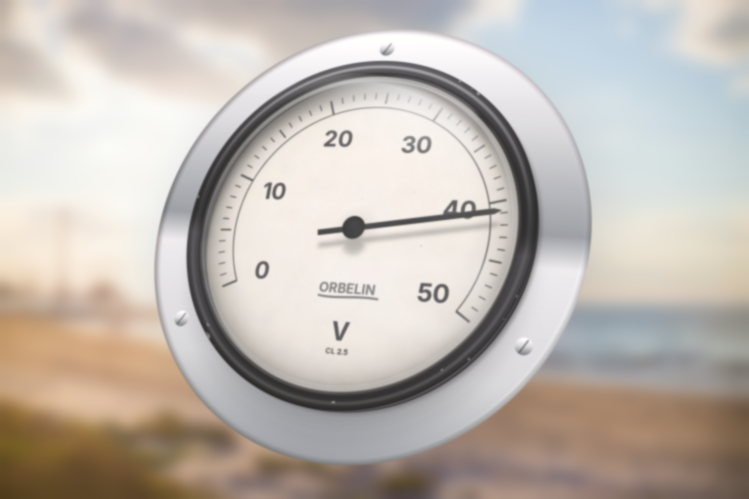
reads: {"value": 41, "unit": "V"}
